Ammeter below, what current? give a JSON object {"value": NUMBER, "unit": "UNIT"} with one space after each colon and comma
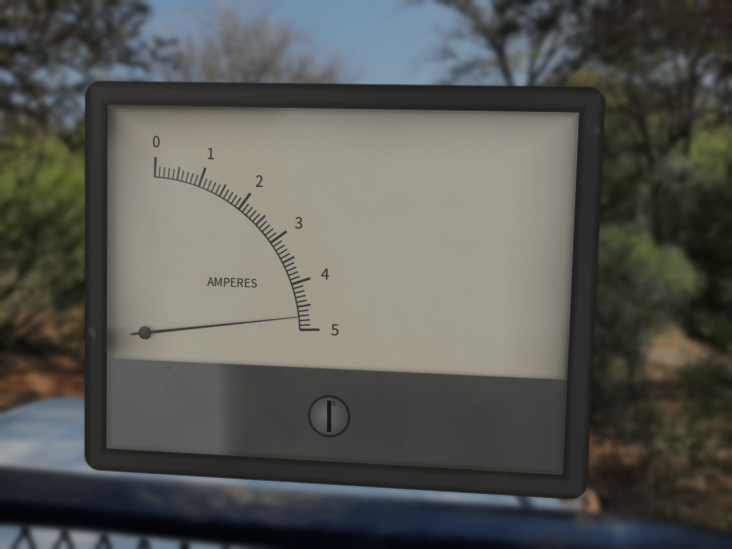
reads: {"value": 4.7, "unit": "A"}
